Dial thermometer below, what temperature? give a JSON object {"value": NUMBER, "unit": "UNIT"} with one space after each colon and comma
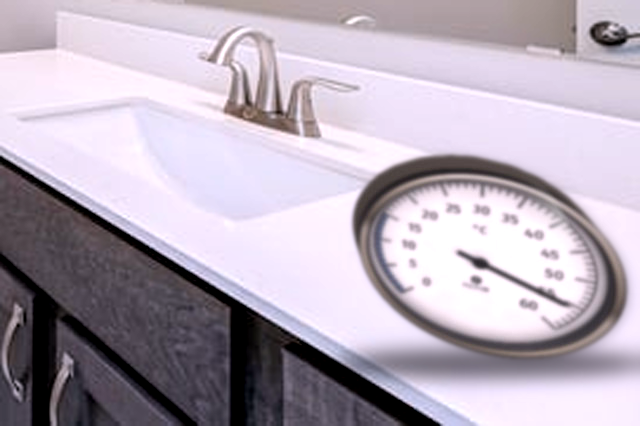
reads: {"value": 55, "unit": "°C"}
